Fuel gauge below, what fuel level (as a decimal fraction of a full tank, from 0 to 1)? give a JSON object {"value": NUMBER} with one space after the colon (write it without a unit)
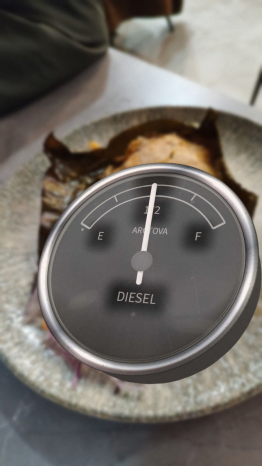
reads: {"value": 0.5}
